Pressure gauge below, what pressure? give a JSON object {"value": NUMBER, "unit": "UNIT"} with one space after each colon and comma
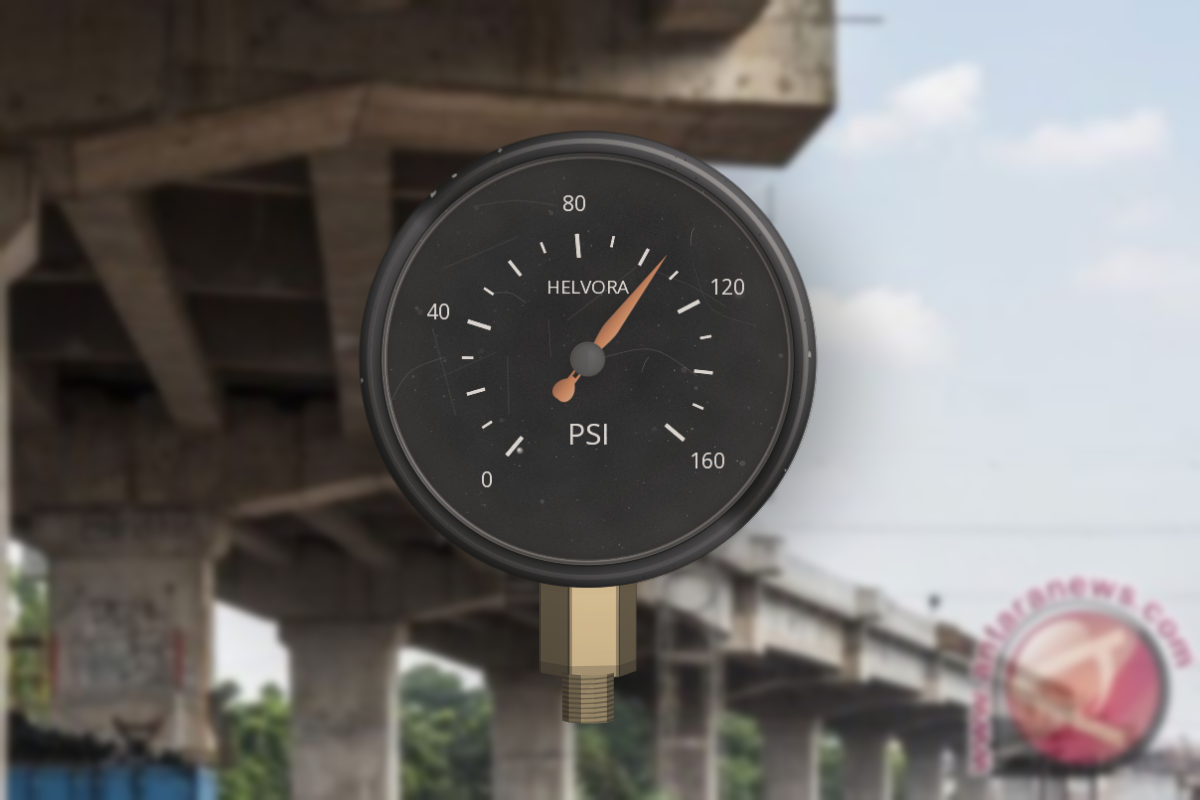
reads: {"value": 105, "unit": "psi"}
